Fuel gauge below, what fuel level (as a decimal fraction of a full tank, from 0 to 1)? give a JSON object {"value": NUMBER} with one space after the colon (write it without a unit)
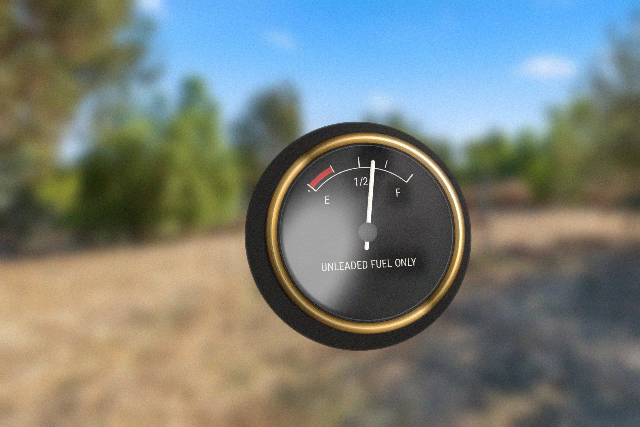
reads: {"value": 0.625}
